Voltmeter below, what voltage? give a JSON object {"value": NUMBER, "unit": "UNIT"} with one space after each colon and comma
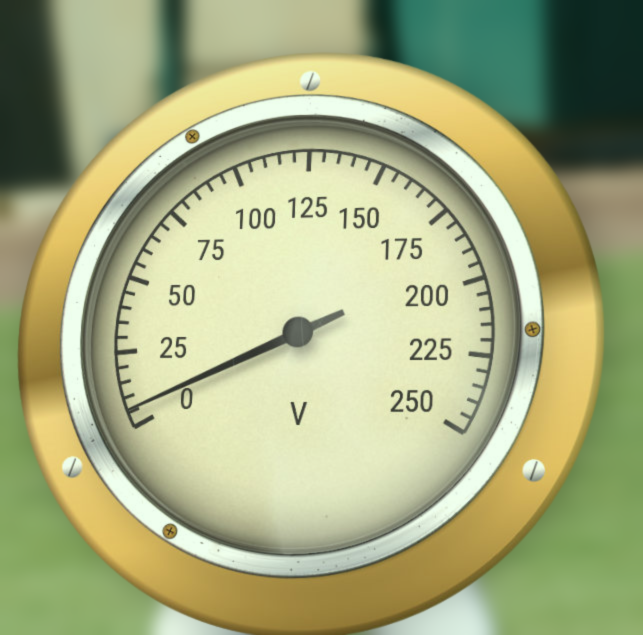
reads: {"value": 5, "unit": "V"}
